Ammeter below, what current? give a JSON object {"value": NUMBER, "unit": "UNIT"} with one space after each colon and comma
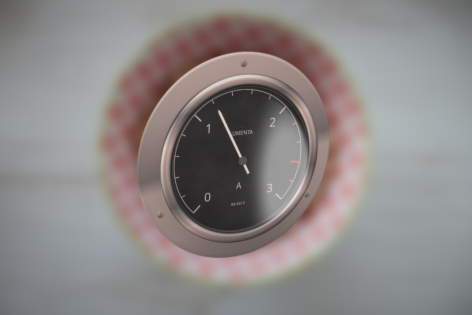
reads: {"value": 1.2, "unit": "A"}
